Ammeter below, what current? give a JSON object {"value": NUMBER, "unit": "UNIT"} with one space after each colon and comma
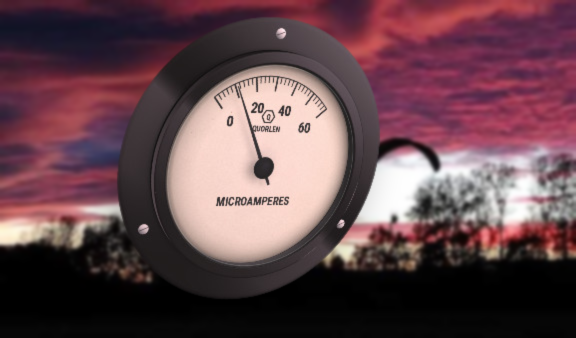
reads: {"value": 10, "unit": "µA"}
